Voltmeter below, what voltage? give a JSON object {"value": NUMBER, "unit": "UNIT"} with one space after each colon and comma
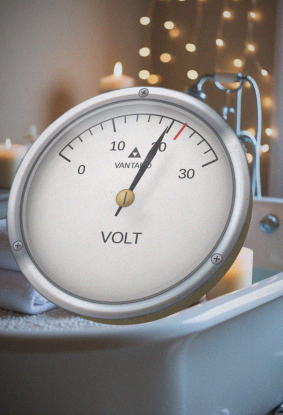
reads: {"value": 20, "unit": "V"}
